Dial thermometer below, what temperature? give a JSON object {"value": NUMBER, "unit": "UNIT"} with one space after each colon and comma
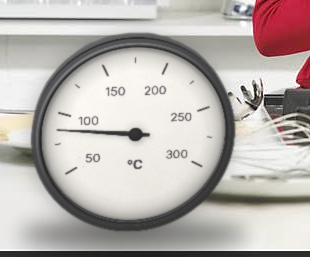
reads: {"value": 87.5, "unit": "°C"}
